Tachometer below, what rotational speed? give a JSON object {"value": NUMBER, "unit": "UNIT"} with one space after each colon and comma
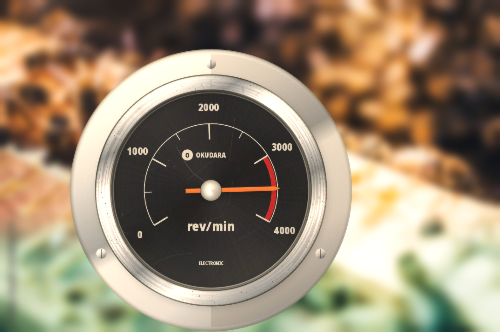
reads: {"value": 3500, "unit": "rpm"}
